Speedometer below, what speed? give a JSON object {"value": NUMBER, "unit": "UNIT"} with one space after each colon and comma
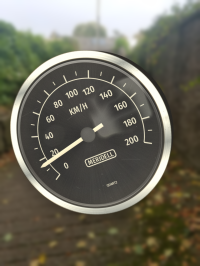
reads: {"value": 15, "unit": "km/h"}
